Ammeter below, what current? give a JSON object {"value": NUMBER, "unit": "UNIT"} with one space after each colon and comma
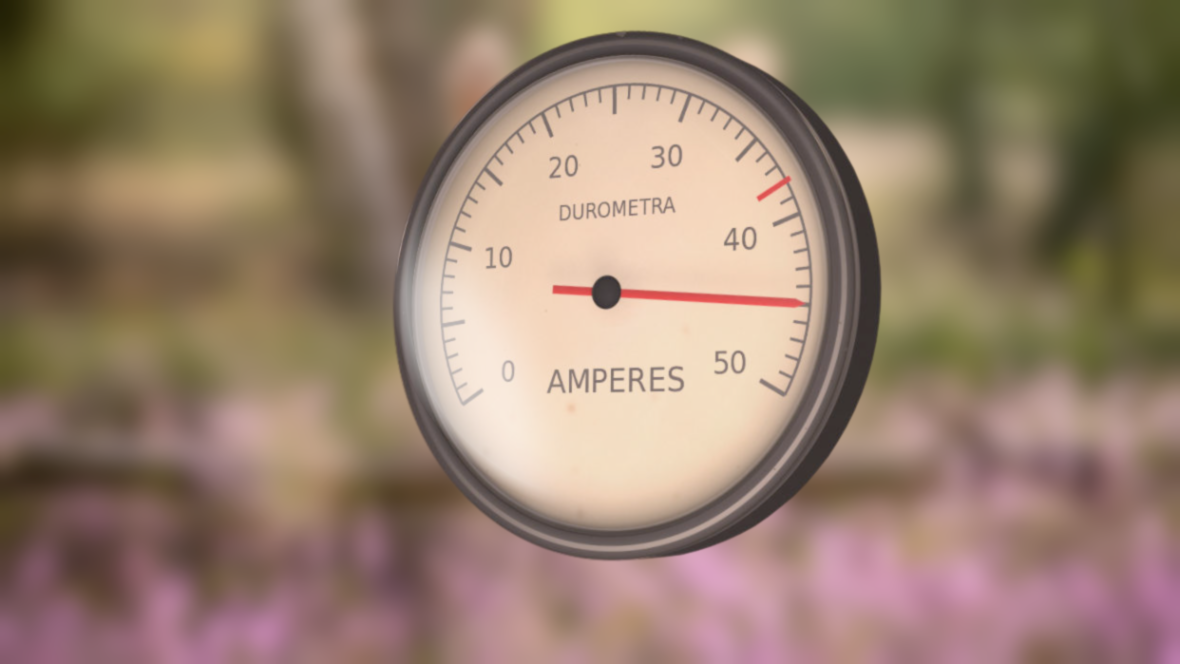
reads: {"value": 45, "unit": "A"}
